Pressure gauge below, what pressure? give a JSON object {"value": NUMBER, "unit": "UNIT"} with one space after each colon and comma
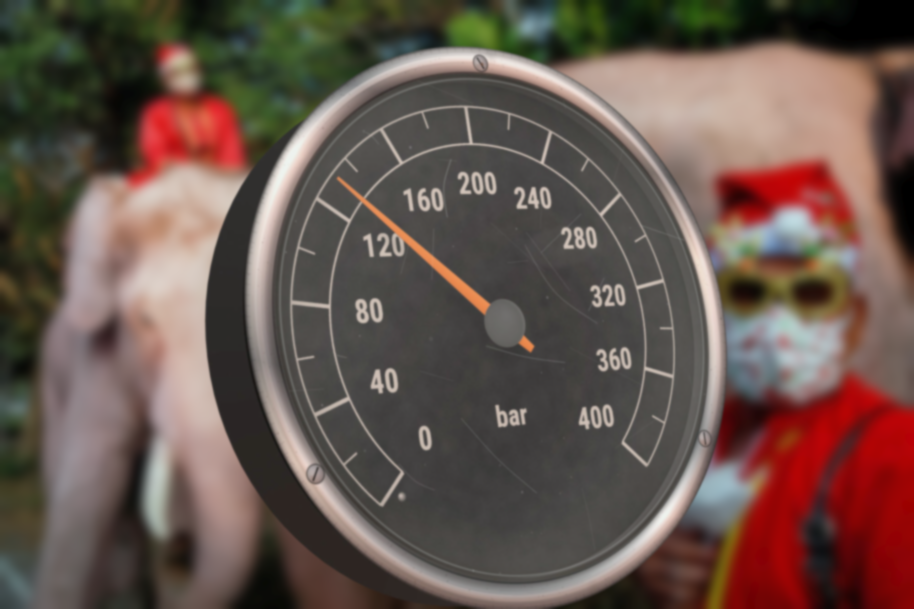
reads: {"value": 130, "unit": "bar"}
